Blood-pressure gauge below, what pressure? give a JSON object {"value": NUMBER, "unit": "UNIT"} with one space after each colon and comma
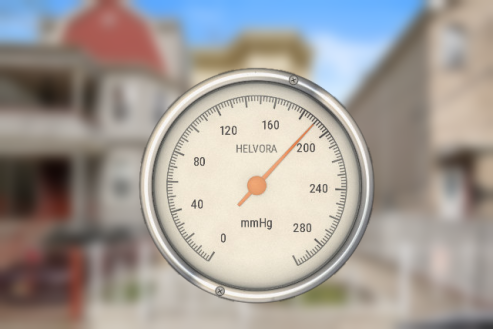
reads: {"value": 190, "unit": "mmHg"}
